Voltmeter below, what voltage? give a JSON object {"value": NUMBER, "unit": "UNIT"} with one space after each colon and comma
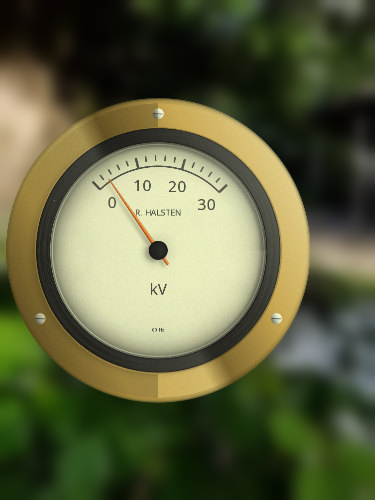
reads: {"value": 3, "unit": "kV"}
